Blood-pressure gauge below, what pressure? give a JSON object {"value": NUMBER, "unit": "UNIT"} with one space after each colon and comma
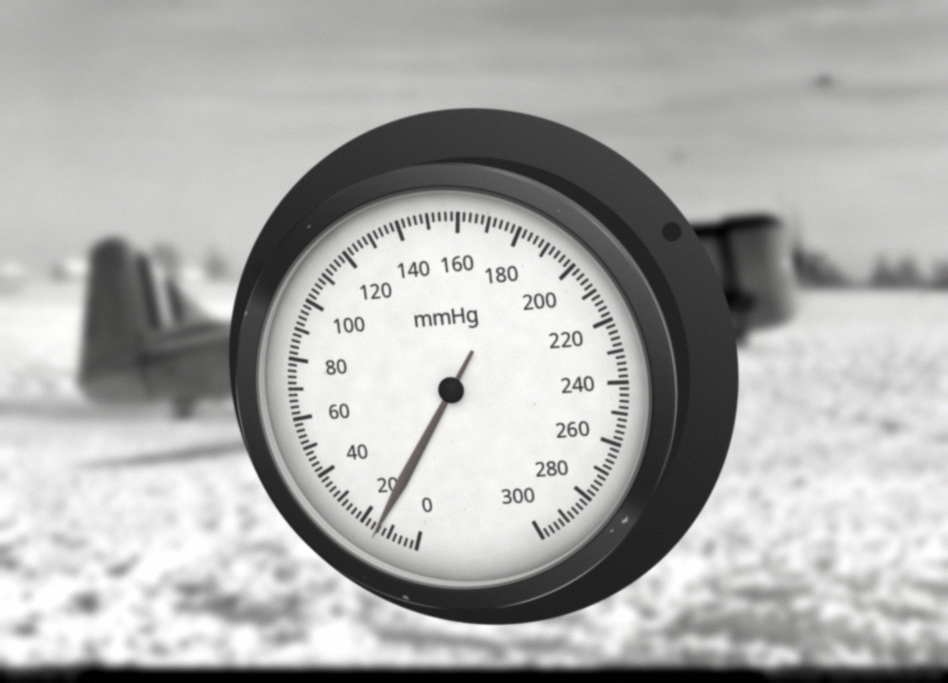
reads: {"value": 14, "unit": "mmHg"}
